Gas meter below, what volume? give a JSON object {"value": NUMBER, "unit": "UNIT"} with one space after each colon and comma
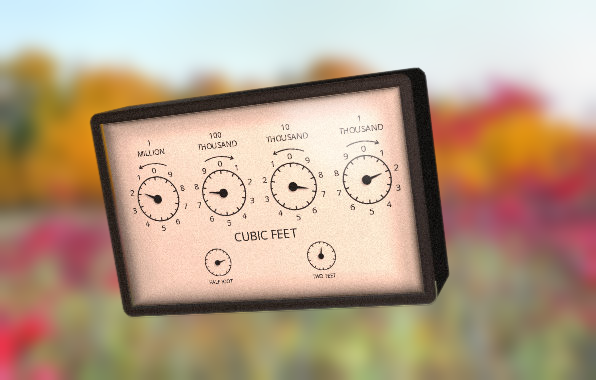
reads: {"value": 177200, "unit": "ft³"}
